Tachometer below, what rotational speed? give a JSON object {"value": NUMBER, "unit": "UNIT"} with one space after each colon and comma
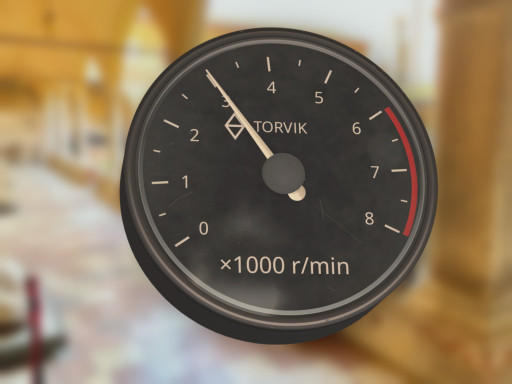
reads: {"value": 3000, "unit": "rpm"}
